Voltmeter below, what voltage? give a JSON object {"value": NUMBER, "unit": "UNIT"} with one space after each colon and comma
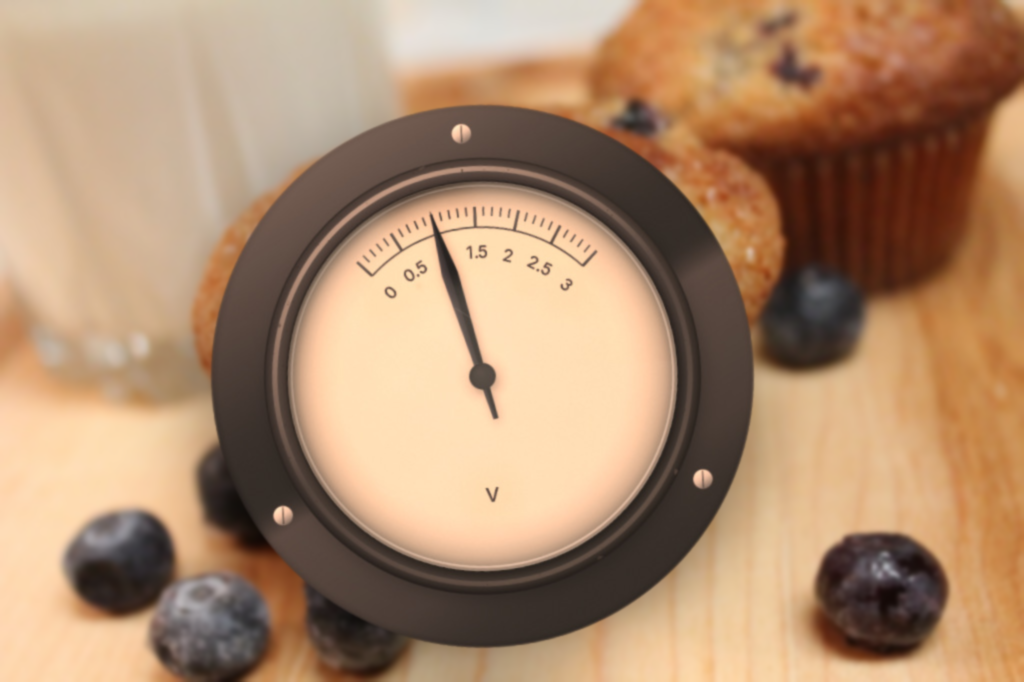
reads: {"value": 1, "unit": "V"}
